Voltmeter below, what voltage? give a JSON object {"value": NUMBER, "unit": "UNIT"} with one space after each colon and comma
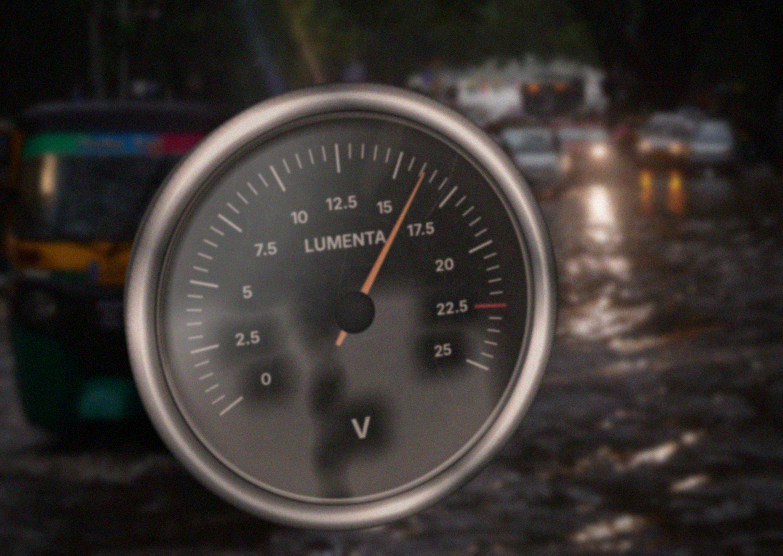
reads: {"value": 16, "unit": "V"}
